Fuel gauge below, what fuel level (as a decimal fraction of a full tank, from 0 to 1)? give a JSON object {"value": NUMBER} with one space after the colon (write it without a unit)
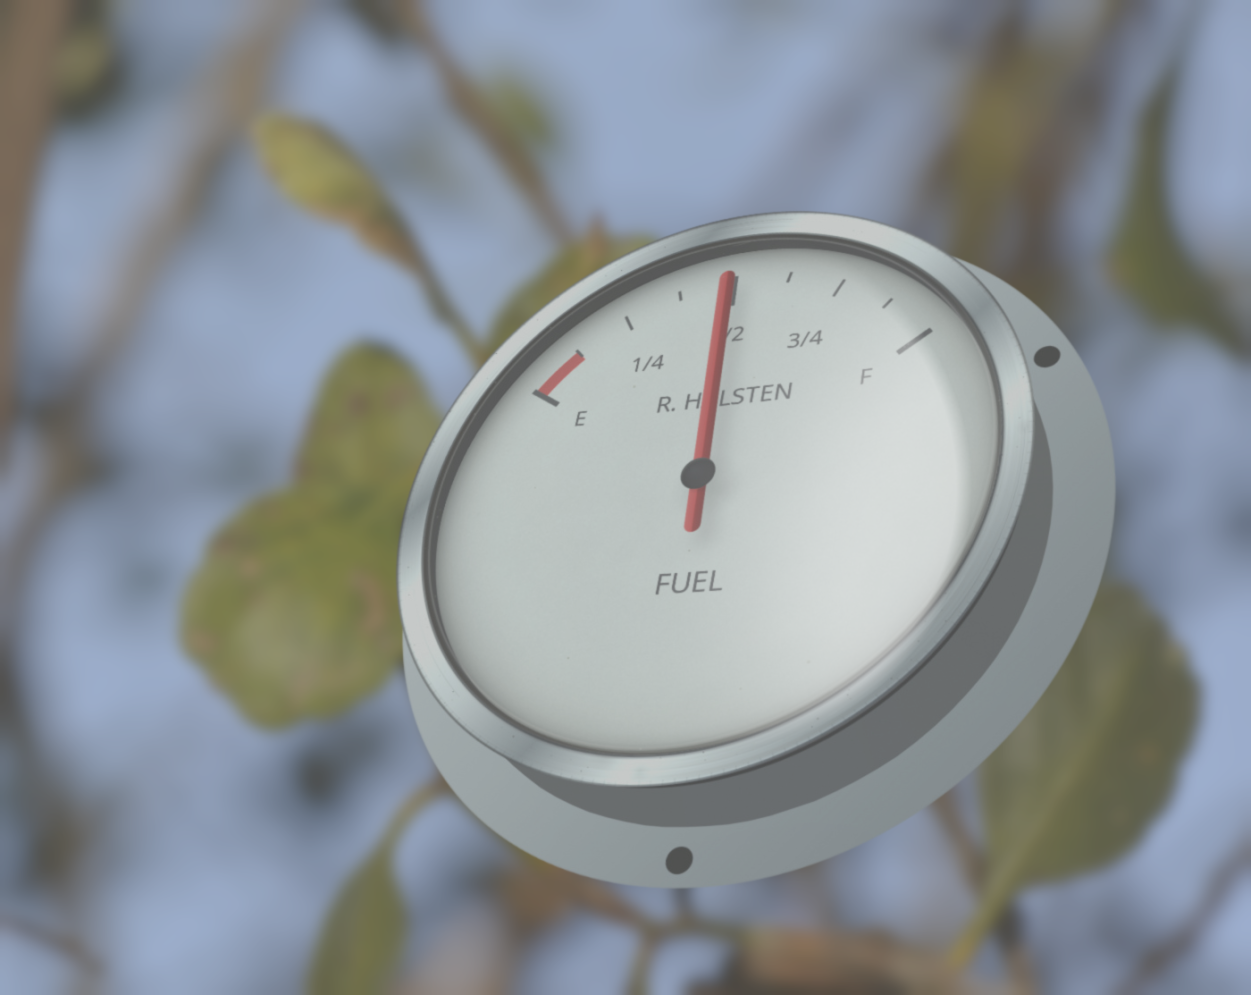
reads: {"value": 0.5}
